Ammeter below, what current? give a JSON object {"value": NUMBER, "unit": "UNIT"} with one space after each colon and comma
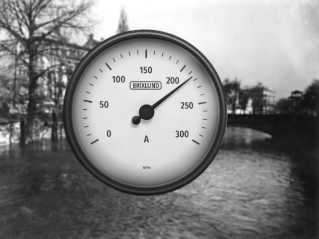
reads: {"value": 215, "unit": "A"}
